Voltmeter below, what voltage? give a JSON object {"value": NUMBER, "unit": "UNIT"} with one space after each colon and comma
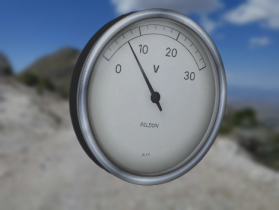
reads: {"value": 6, "unit": "V"}
